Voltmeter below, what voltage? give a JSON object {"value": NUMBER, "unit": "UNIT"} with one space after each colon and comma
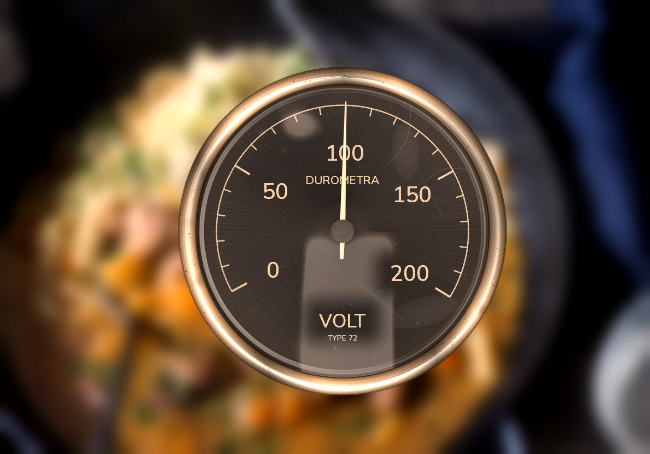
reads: {"value": 100, "unit": "V"}
